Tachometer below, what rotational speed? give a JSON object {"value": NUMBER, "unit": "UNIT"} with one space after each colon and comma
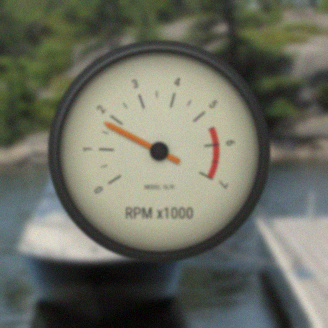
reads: {"value": 1750, "unit": "rpm"}
